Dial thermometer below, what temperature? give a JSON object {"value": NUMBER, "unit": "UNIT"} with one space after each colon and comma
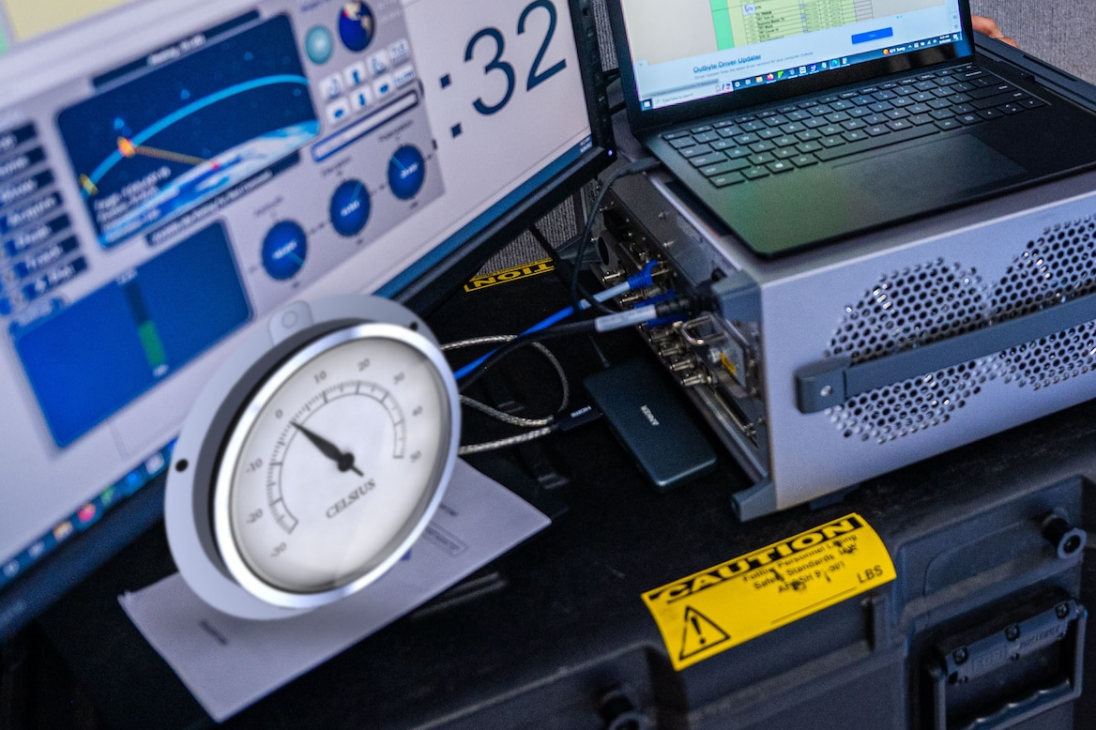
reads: {"value": 0, "unit": "°C"}
